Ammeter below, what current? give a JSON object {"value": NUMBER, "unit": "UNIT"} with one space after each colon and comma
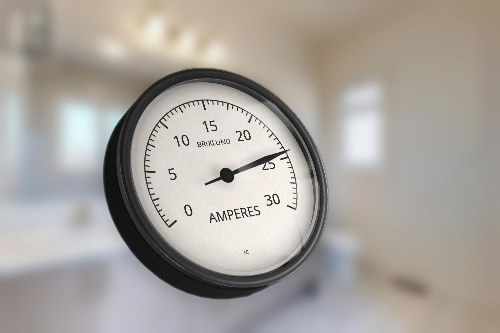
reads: {"value": 24.5, "unit": "A"}
